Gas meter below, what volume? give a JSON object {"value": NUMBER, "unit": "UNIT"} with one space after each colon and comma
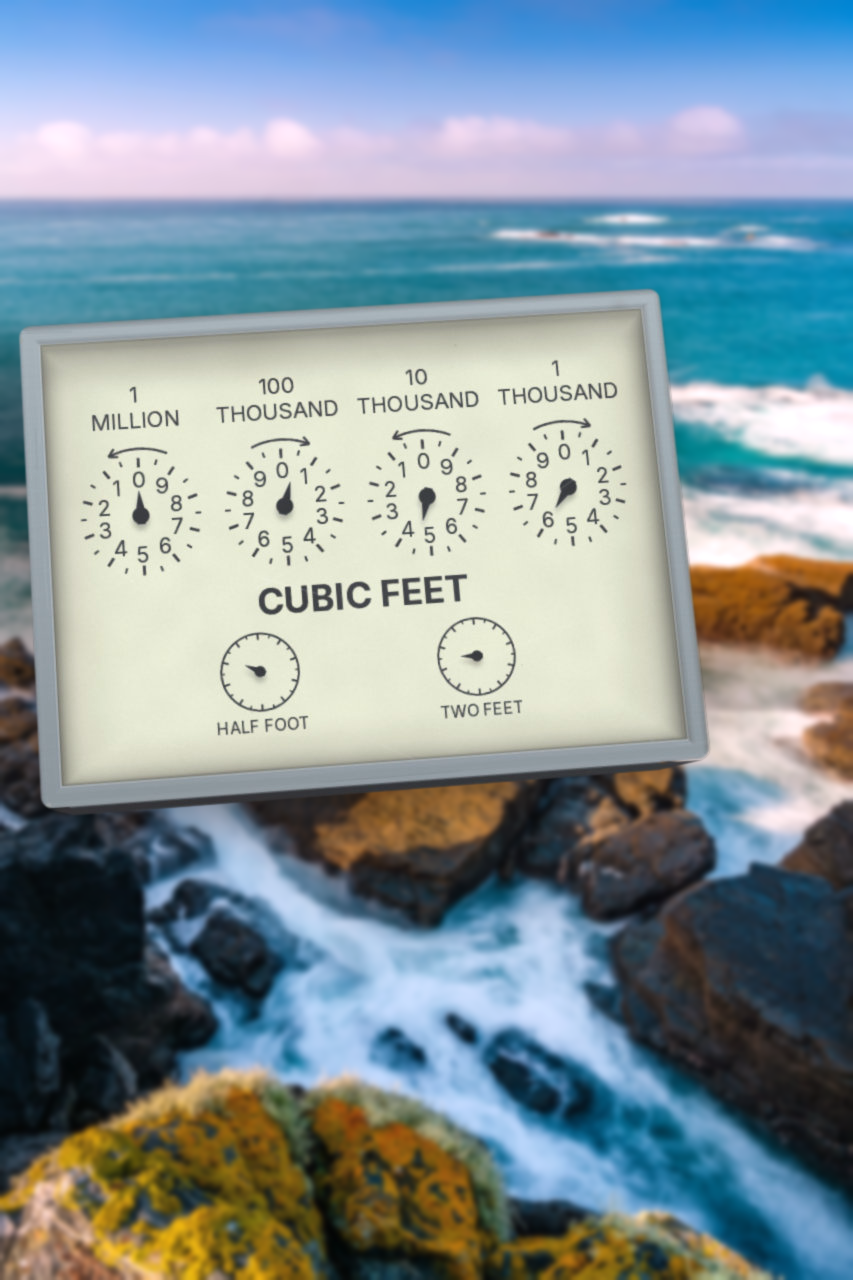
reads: {"value": 4600, "unit": "ft³"}
